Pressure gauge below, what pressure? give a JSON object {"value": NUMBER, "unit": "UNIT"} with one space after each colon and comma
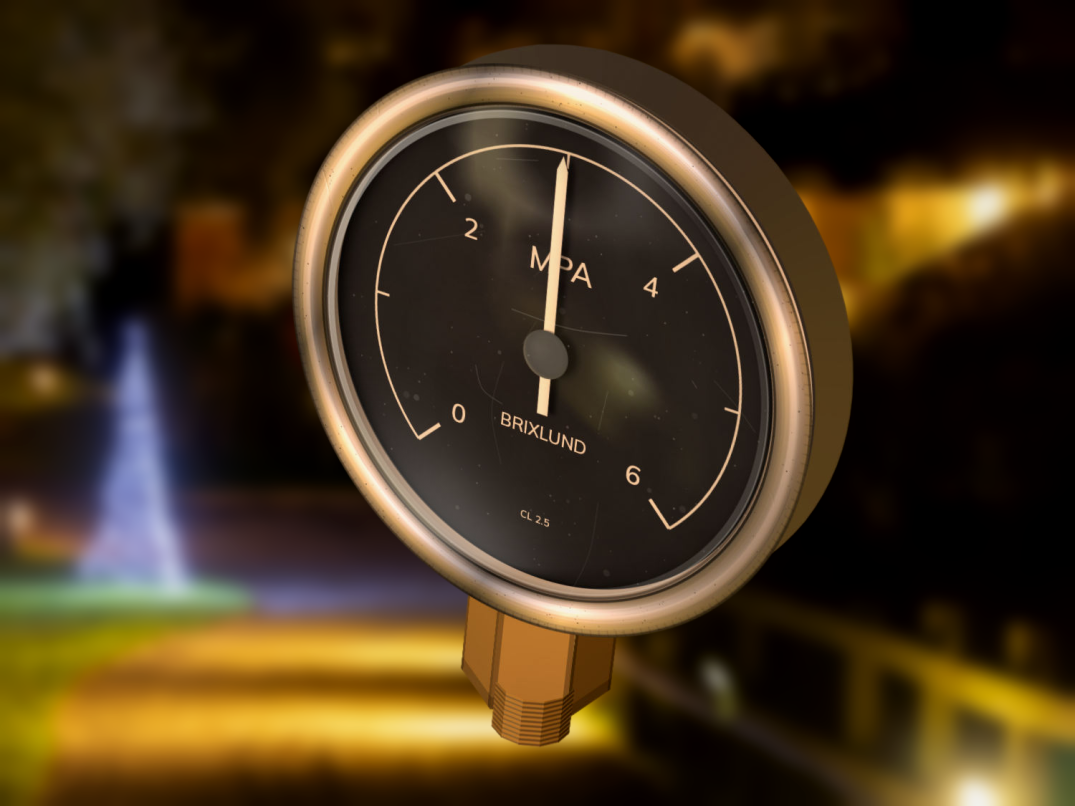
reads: {"value": 3, "unit": "MPa"}
